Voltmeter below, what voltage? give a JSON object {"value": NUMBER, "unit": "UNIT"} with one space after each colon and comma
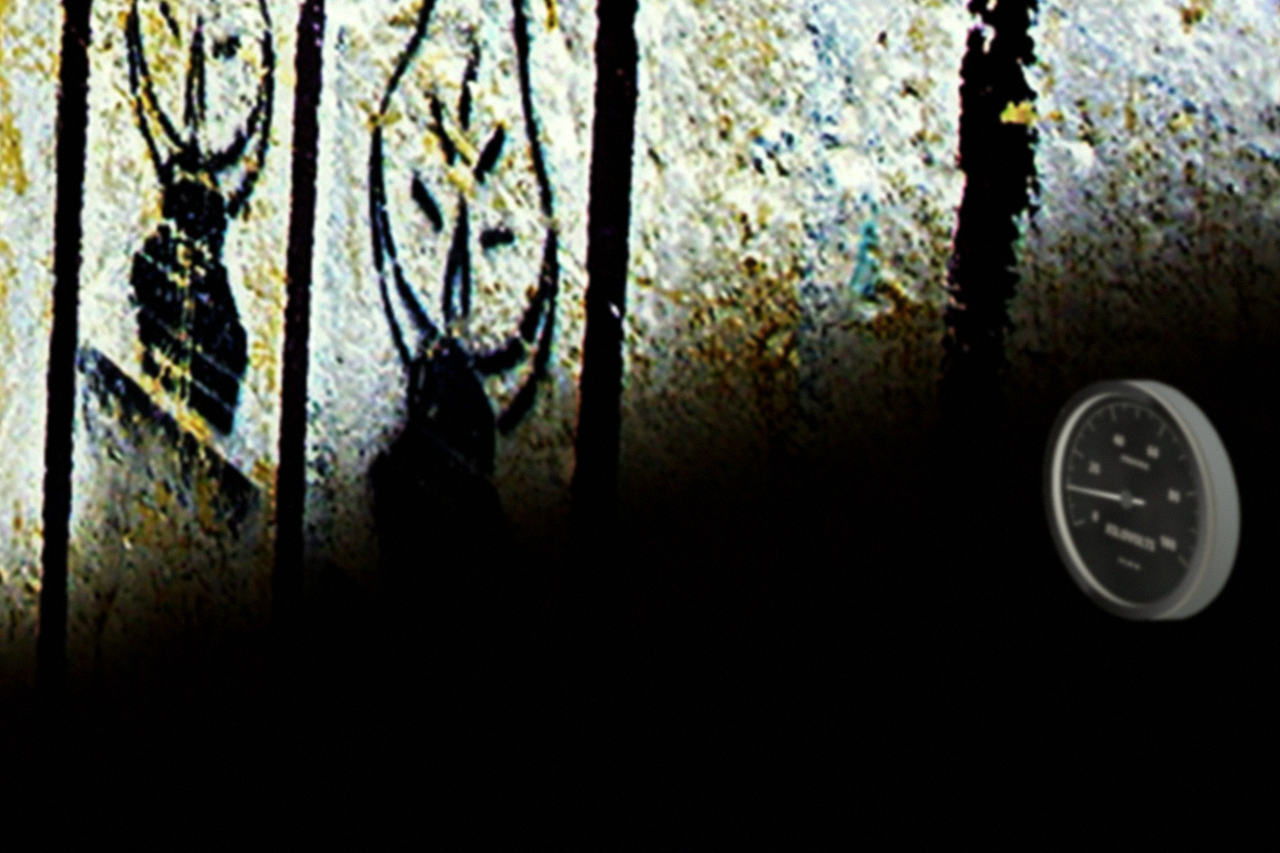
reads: {"value": 10, "unit": "kV"}
